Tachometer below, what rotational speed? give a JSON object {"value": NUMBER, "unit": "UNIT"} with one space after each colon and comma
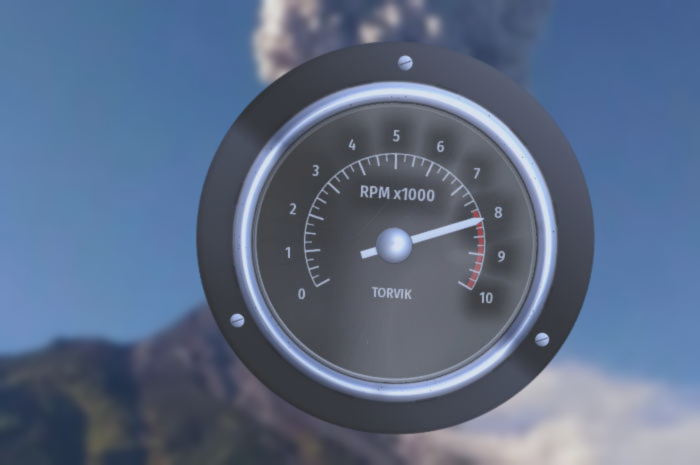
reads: {"value": 8000, "unit": "rpm"}
